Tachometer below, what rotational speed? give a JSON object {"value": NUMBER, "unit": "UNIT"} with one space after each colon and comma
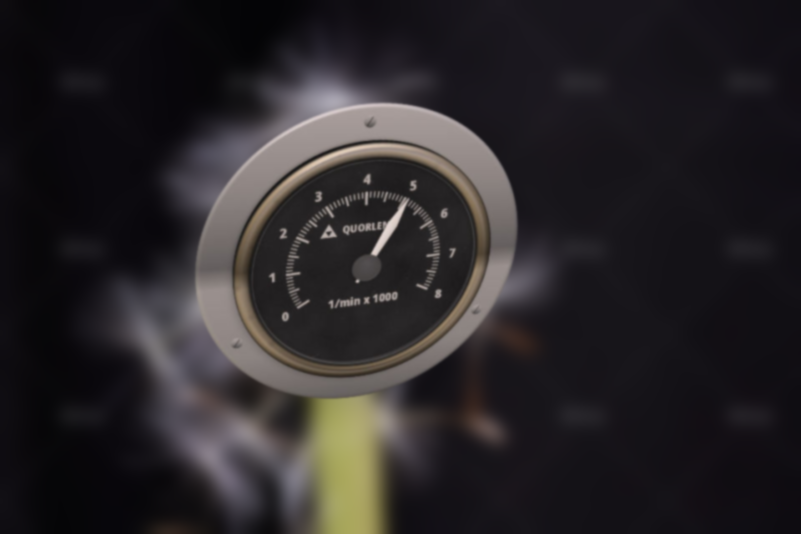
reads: {"value": 5000, "unit": "rpm"}
